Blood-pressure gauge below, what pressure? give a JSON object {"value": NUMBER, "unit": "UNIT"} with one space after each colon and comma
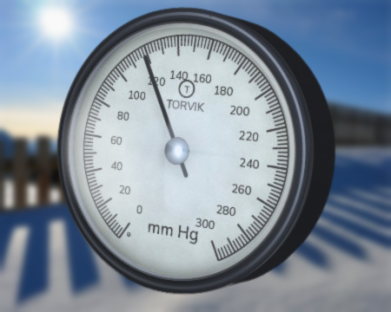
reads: {"value": 120, "unit": "mmHg"}
